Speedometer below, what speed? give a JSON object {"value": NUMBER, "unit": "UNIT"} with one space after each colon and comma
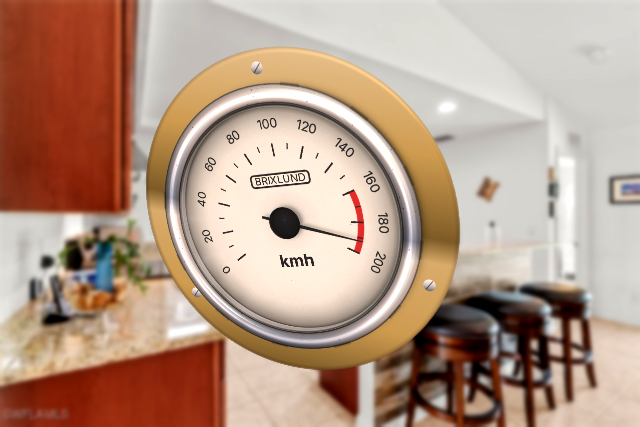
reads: {"value": 190, "unit": "km/h"}
